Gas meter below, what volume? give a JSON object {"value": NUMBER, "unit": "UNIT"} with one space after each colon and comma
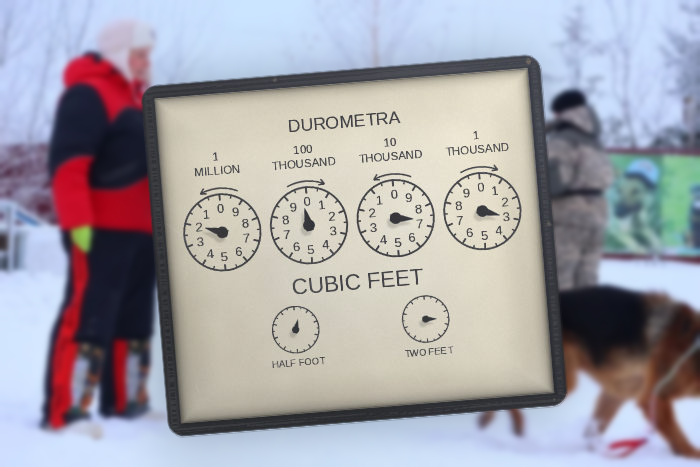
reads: {"value": 197300, "unit": "ft³"}
